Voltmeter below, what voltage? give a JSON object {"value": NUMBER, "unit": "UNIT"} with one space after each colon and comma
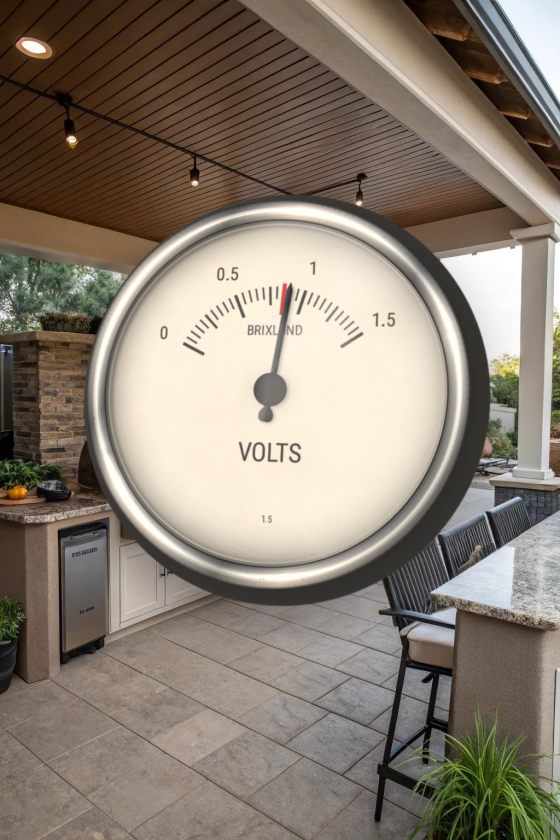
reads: {"value": 0.9, "unit": "V"}
